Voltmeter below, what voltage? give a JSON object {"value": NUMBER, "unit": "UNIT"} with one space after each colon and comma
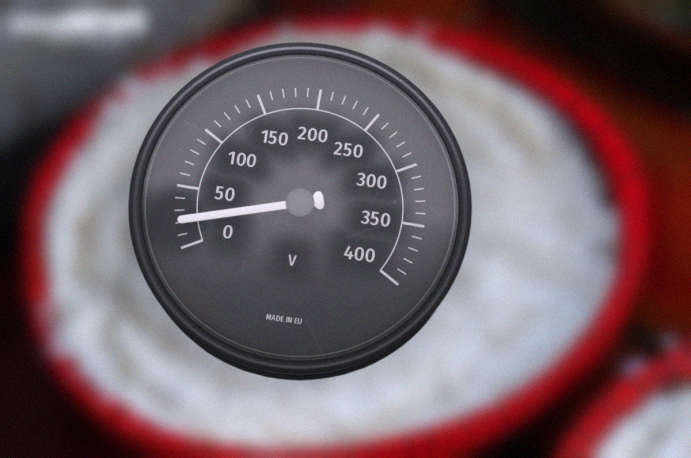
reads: {"value": 20, "unit": "V"}
